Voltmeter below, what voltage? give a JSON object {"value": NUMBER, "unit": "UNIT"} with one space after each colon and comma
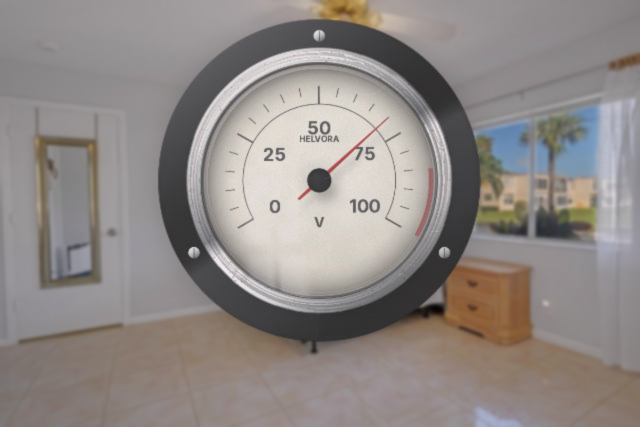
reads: {"value": 70, "unit": "V"}
